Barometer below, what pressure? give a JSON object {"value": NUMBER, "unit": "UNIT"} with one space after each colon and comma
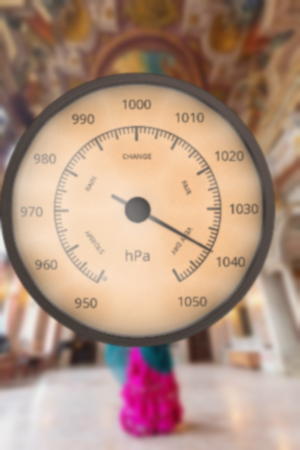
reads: {"value": 1040, "unit": "hPa"}
